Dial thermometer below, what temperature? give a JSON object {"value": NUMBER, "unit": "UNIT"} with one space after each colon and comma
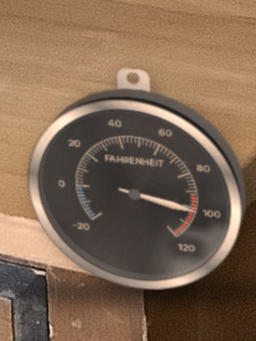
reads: {"value": 100, "unit": "°F"}
